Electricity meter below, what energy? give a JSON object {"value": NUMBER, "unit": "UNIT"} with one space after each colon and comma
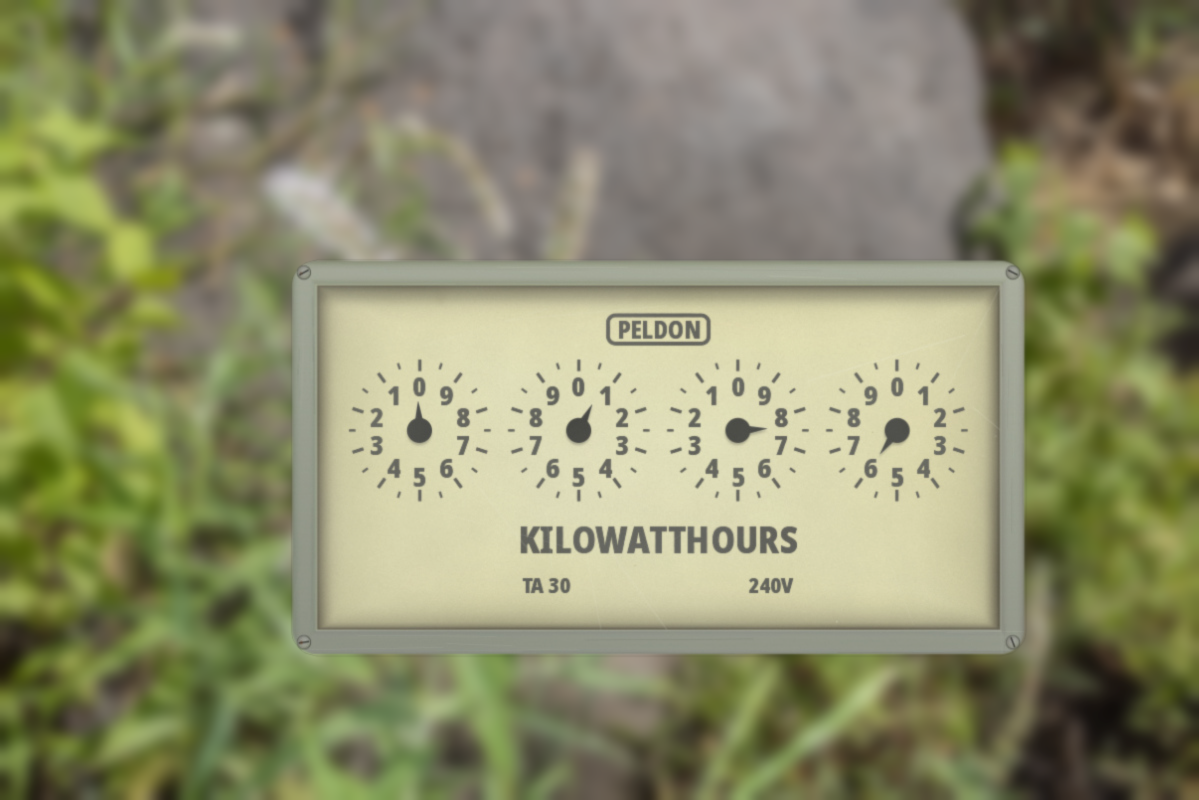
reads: {"value": 76, "unit": "kWh"}
